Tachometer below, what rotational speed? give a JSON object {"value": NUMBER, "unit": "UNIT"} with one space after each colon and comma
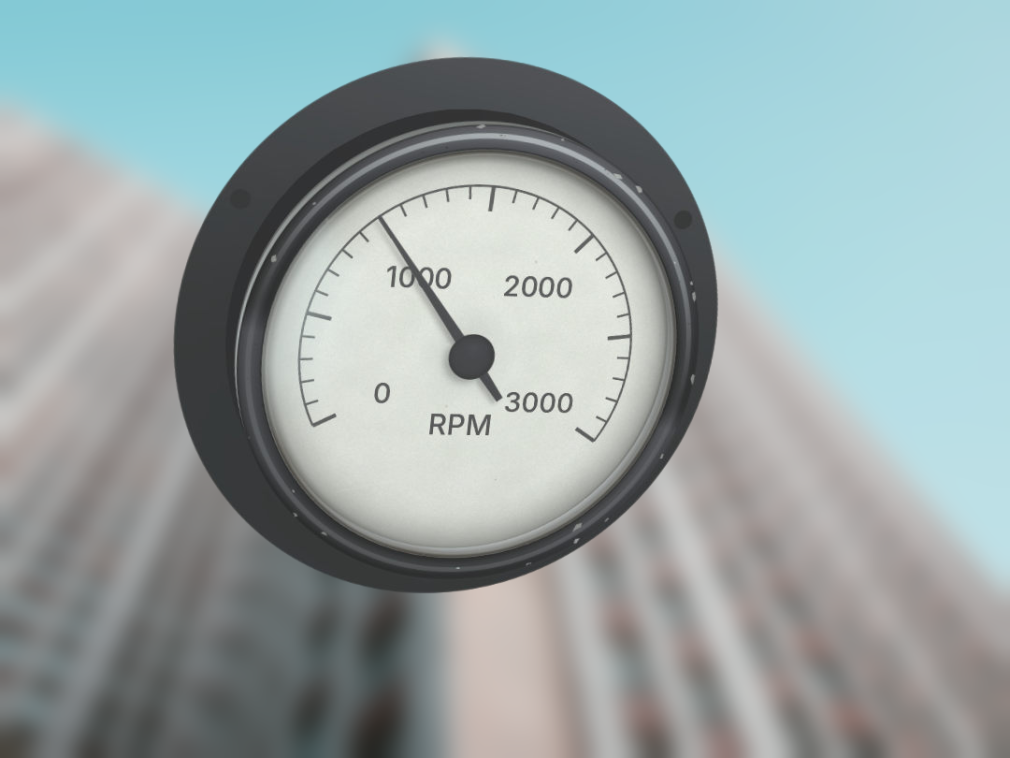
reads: {"value": 1000, "unit": "rpm"}
